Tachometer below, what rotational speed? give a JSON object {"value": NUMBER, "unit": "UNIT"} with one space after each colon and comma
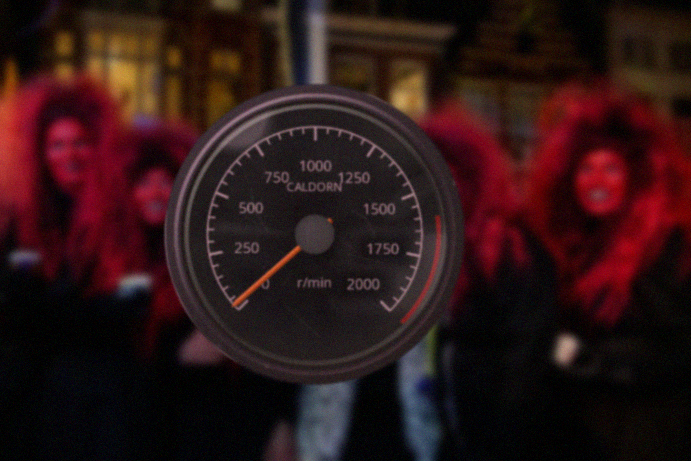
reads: {"value": 25, "unit": "rpm"}
